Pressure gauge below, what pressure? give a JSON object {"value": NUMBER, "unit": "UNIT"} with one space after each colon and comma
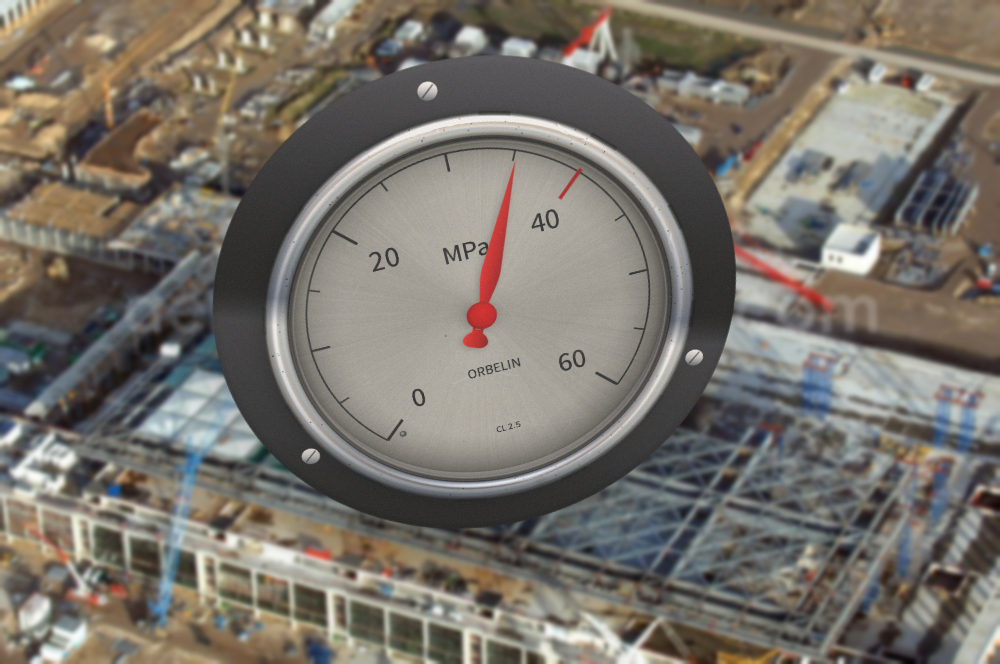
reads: {"value": 35, "unit": "MPa"}
